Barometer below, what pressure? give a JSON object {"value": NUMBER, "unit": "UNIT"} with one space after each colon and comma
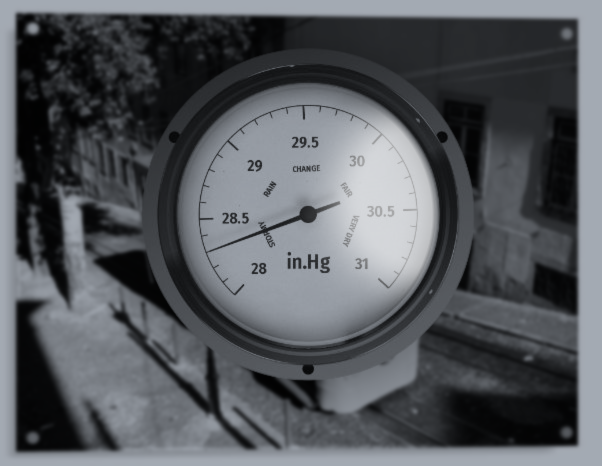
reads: {"value": 28.3, "unit": "inHg"}
